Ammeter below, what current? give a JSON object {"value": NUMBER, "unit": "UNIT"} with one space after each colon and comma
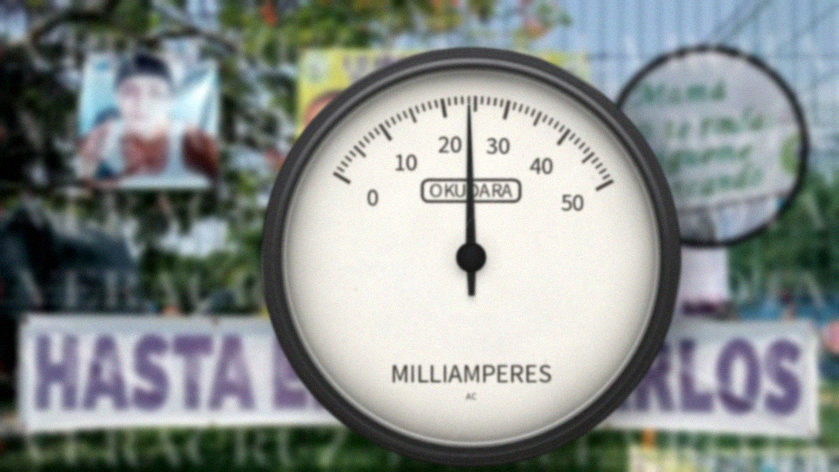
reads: {"value": 24, "unit": "mA"}
